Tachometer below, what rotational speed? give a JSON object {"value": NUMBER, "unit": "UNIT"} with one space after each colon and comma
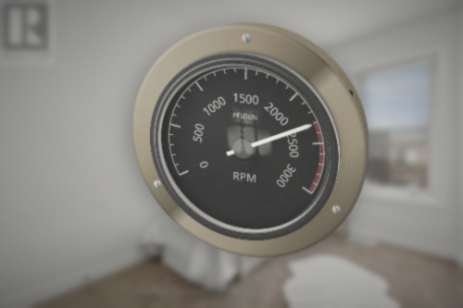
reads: {"value": 2300, "unit": "rpm"}
